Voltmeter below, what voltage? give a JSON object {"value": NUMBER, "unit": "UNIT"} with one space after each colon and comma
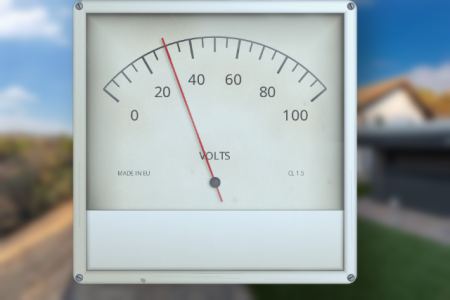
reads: {"value": 30, "unit": "V"}
